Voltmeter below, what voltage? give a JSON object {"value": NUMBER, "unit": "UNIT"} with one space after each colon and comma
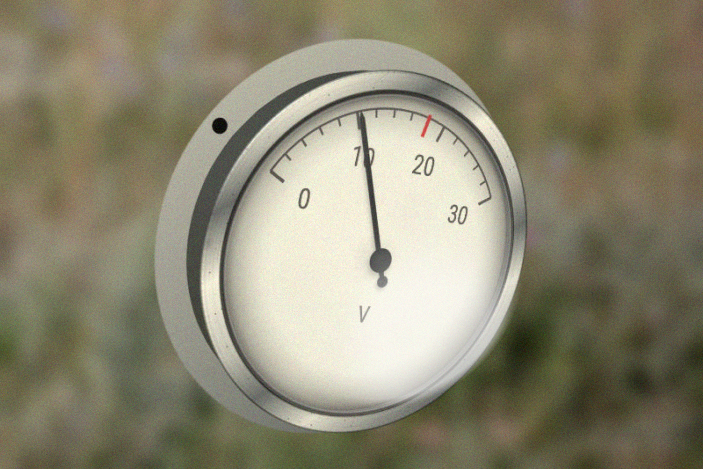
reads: {"value": 10, "unit": "V"}
